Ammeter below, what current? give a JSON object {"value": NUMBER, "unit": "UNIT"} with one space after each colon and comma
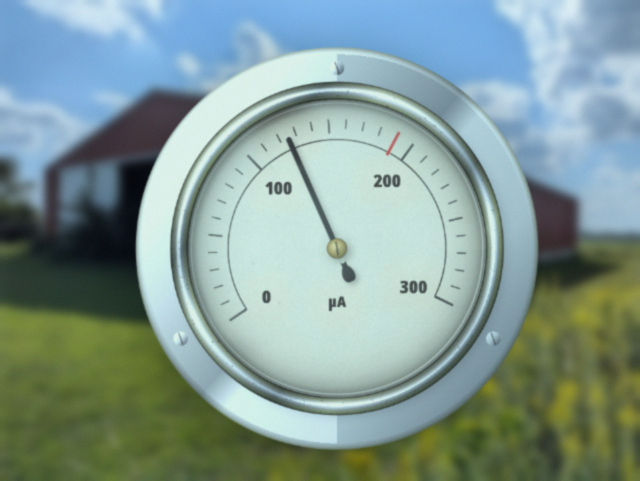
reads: {"value": 125, "unit": "µA"}
